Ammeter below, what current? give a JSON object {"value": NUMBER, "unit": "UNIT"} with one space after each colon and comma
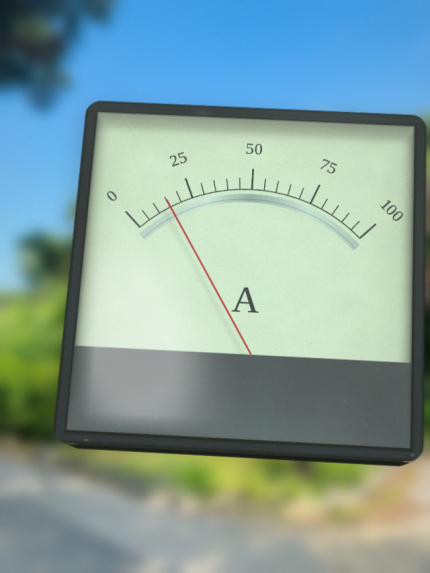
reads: {"value": 15, "unit": "A"}
